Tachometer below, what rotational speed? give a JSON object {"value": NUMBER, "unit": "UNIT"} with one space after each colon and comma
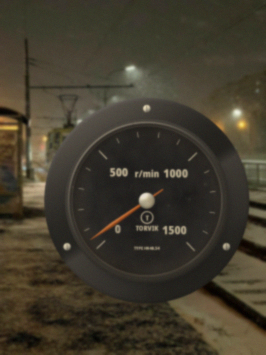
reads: {"value": 50, "unit": "rpm"}
